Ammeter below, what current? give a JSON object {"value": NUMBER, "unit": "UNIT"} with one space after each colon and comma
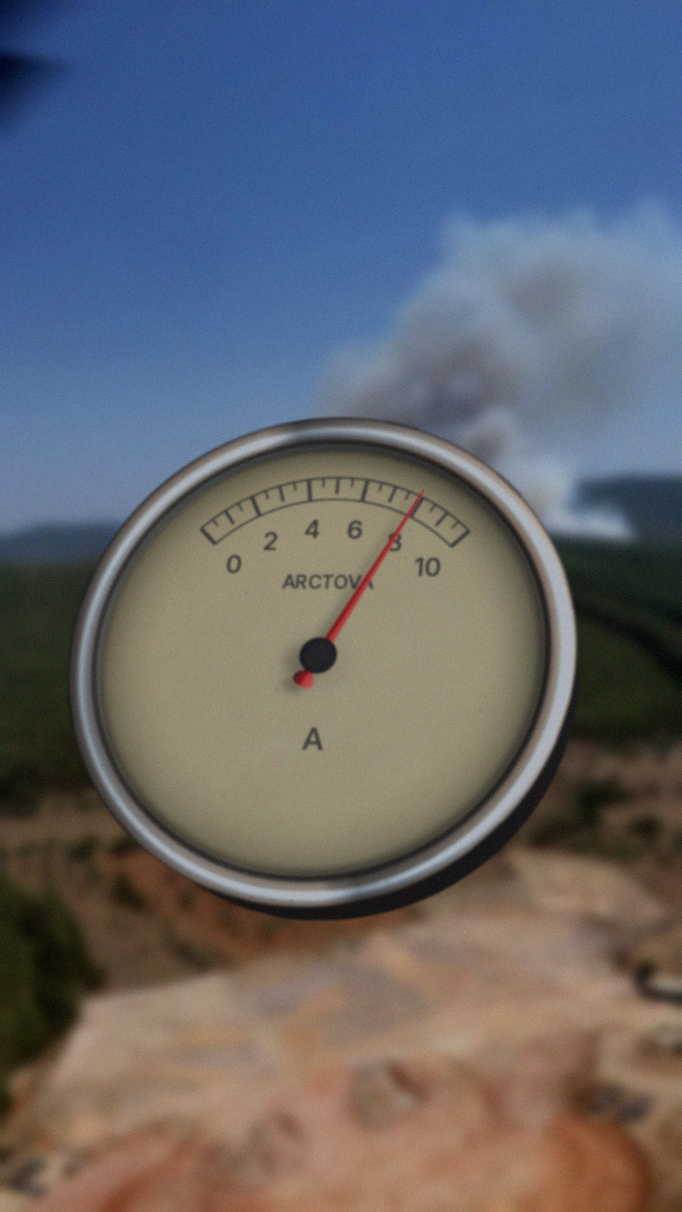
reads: {"value": 8, "unit": "A"}
